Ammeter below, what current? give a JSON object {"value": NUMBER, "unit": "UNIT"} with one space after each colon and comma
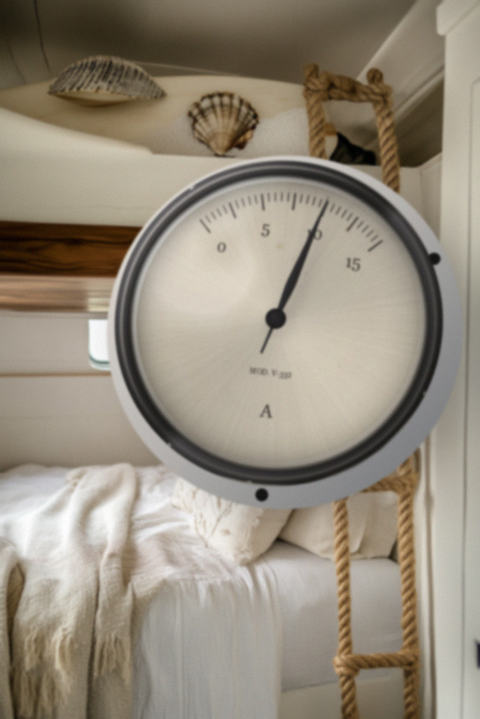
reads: {"value": 10, "unit": "A"}
